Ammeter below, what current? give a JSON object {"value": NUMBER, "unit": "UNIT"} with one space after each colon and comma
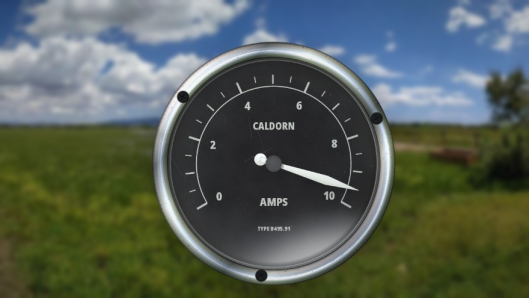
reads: {"value": 9.5, "unit": "A"}
